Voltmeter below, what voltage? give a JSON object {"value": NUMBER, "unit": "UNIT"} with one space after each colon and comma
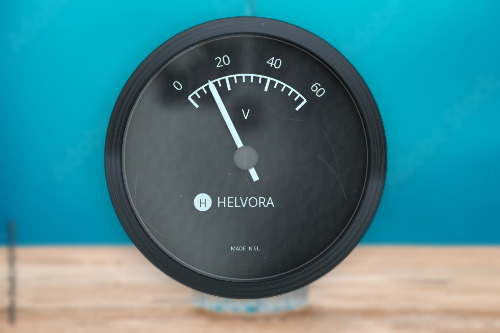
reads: {"value": 12, "unit": "V"}
